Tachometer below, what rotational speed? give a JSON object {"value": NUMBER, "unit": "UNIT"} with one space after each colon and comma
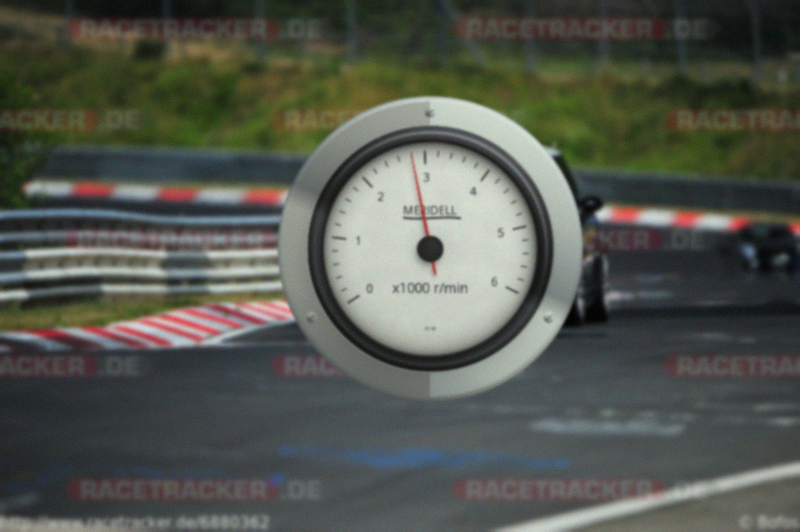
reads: {"value": 2800, "unit": "rpm"}
